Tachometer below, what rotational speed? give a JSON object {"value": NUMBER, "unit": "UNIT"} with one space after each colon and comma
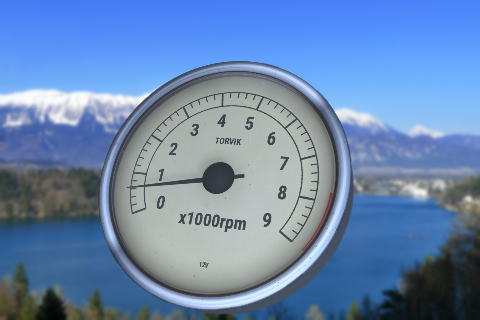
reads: {"value": 600, "unit": "rpm"}
